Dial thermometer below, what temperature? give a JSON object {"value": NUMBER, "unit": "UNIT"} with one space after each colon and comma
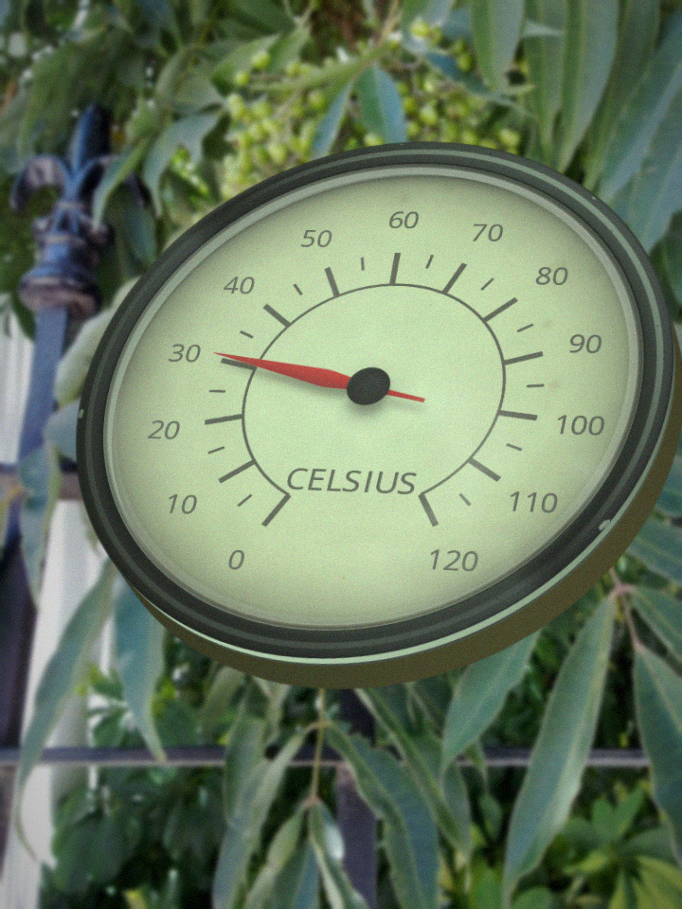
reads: {"value": 30, "unit": "°C"}
